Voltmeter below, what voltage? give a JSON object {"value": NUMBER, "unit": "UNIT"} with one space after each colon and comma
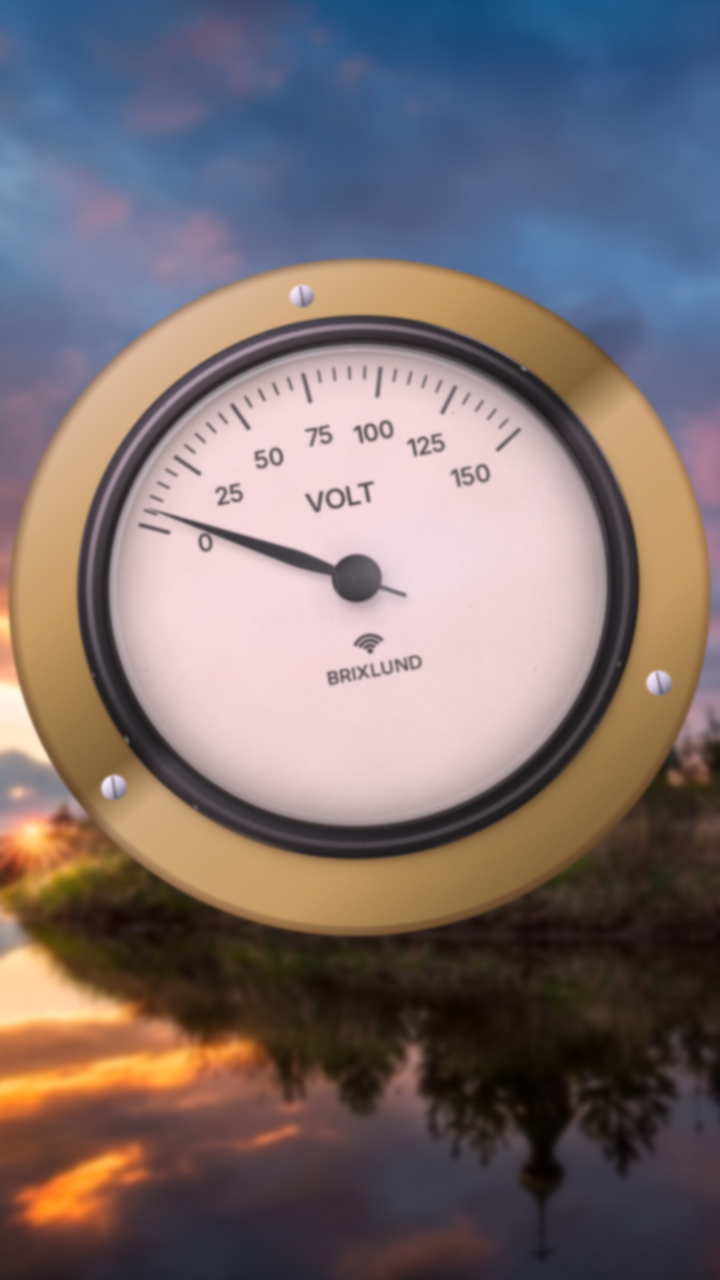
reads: {"value": 5, "unit": "V"}
